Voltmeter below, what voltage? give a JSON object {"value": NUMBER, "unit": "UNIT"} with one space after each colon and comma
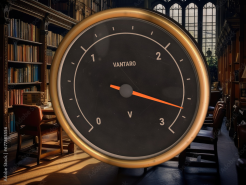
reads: {"value": 2.7, "unit": "V"}
